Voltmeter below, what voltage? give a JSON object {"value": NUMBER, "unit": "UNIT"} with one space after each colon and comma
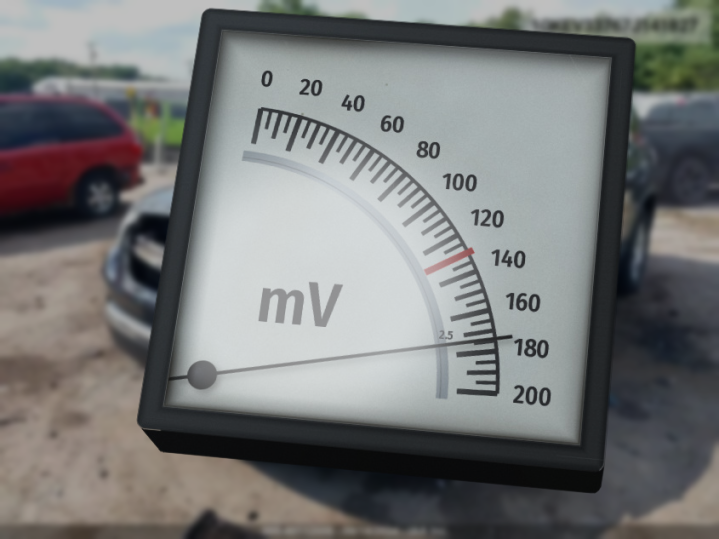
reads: {"value": 175, "unit": "mV"}
